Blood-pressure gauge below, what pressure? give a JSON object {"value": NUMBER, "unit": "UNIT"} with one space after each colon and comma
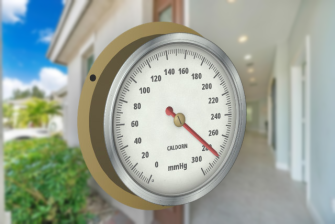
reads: {"value": 280, "unit": "mmHg"}
